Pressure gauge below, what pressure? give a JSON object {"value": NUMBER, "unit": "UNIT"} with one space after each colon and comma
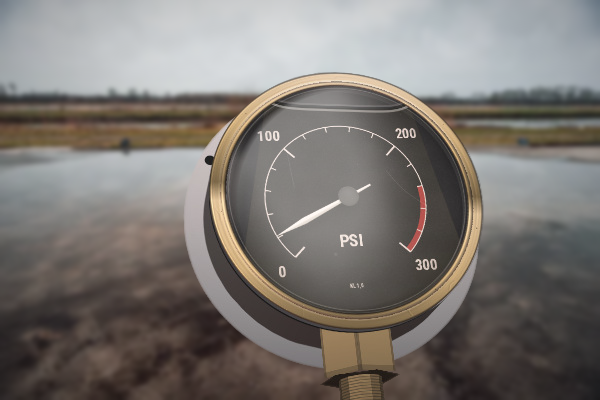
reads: {"value": 20, "unit": "psi"}
